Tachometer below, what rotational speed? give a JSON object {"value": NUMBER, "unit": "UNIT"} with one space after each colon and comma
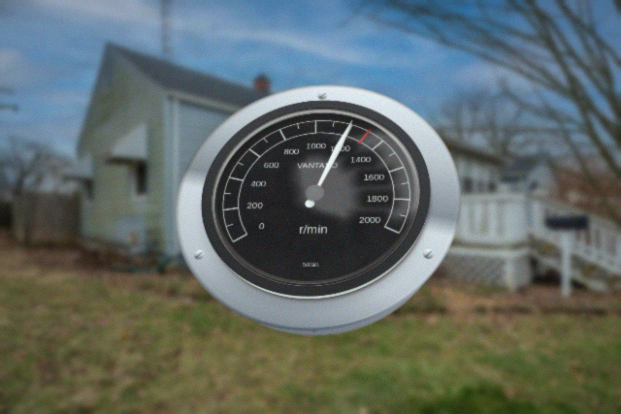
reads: {"value": 1200, "unit": "rpm"}
